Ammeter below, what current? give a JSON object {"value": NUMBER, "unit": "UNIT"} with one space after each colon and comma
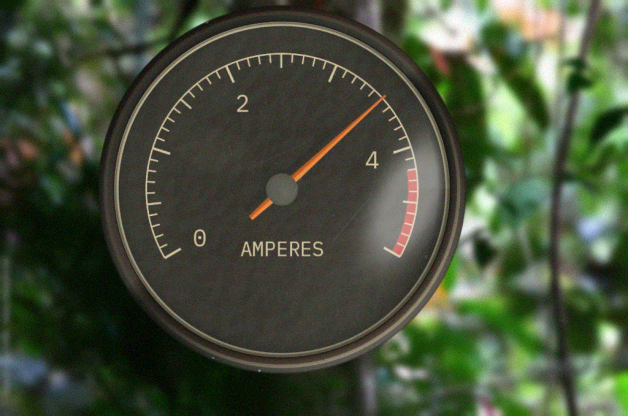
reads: {"value": 3.5, "unit": "A"}
